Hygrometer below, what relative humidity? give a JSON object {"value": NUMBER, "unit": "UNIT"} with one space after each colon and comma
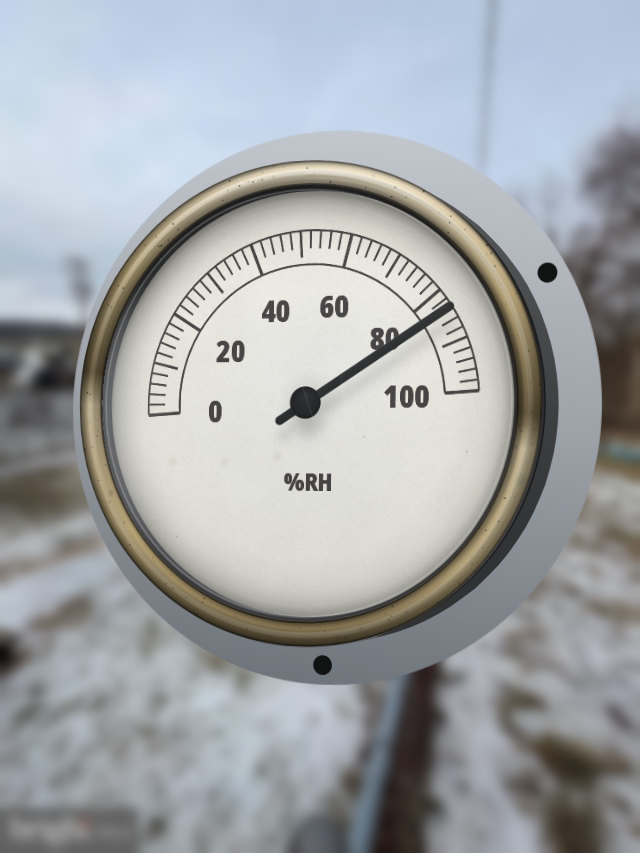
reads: {"value": 84, "unit": "%"}
